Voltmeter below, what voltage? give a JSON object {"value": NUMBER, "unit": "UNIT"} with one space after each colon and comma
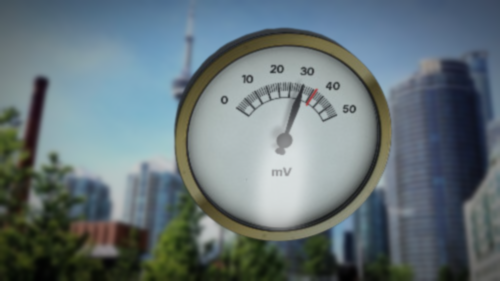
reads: {"value": 30, "unit": "mV"}
